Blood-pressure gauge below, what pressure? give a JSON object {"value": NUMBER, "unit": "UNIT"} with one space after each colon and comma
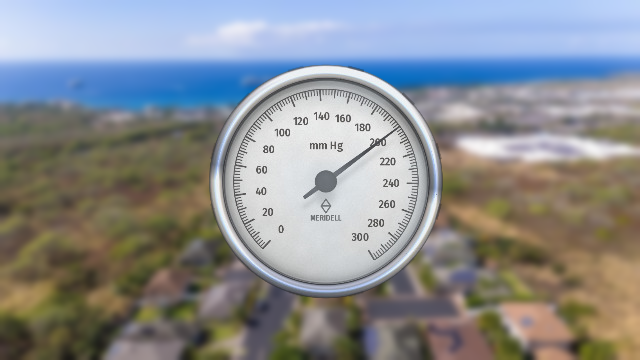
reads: {"value": 200, "unit": "mmHg"}
